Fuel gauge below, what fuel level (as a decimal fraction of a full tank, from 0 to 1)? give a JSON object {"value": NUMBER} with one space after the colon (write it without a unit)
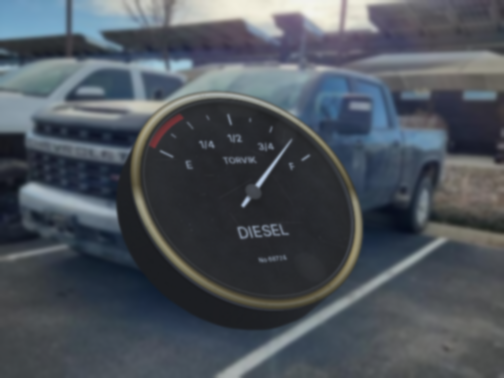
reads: {"value": 0.875}
